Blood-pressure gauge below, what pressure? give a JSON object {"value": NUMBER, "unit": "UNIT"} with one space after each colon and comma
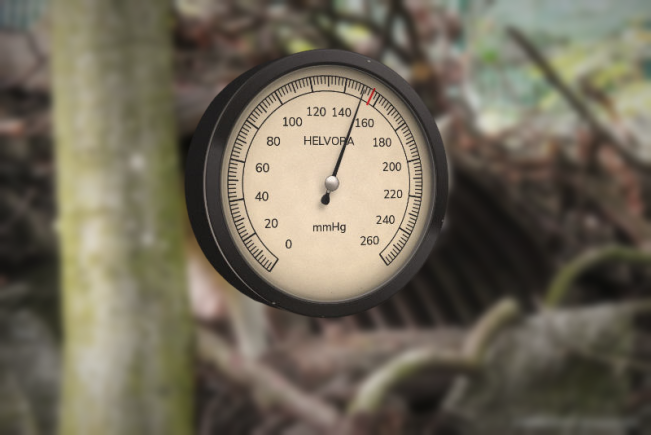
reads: {"value": 150, "unit": "mmHg"}
